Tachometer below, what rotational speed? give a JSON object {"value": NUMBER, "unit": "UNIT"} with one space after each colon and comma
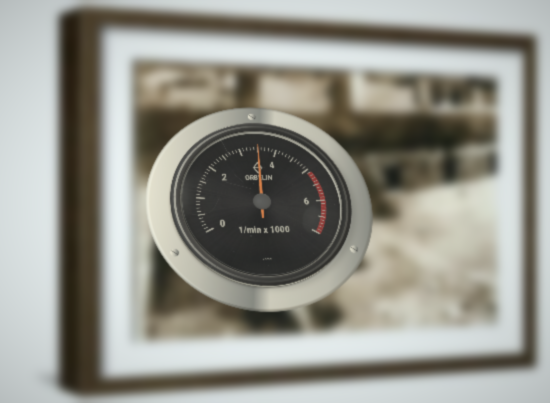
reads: {"value": 3500, "unit": "rpm"}
